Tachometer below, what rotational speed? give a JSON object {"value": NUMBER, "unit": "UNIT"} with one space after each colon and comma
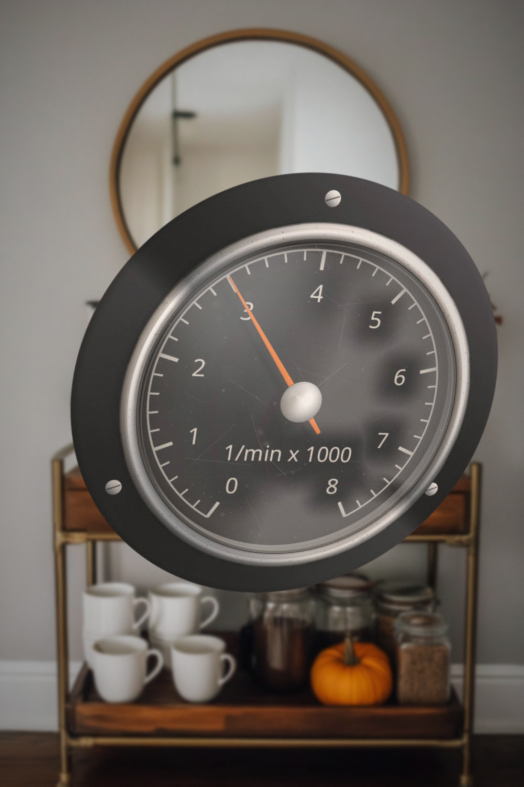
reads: {"value": 3000, "unit": "rpm"}
